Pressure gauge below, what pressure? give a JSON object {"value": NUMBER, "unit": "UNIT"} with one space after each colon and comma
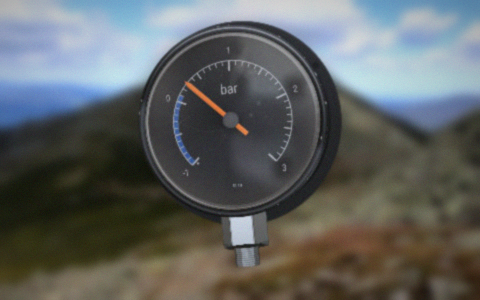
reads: {"value": 0.3, "unit": "bar"}
